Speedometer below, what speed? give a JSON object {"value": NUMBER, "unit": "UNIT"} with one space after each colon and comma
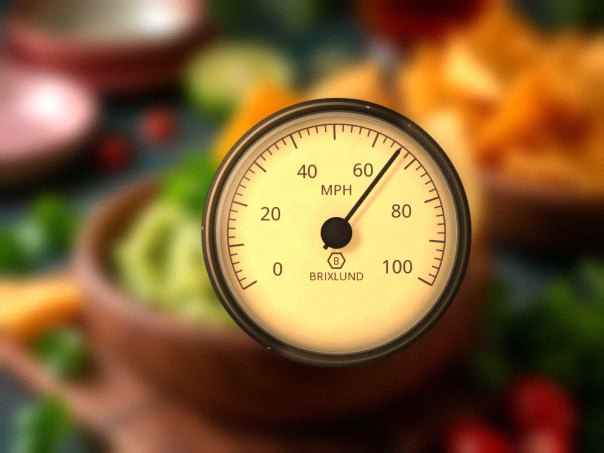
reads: {"value": 66, "unit": "mph"}
